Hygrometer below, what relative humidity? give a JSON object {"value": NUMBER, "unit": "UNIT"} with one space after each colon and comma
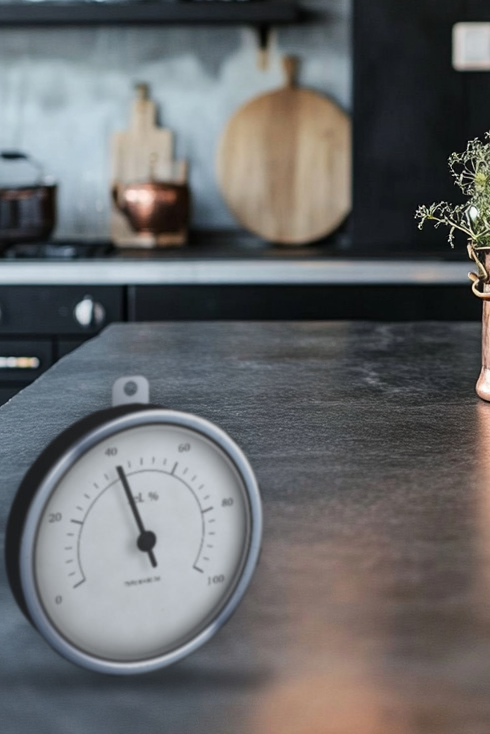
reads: {"value": 40, "unit": "%"}
